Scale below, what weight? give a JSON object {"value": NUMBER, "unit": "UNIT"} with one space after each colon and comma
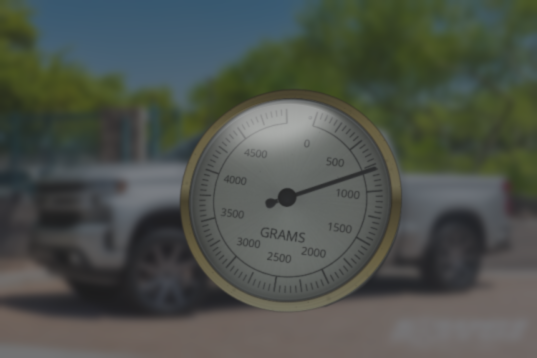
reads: {"value": 800, "unit": "g"}
